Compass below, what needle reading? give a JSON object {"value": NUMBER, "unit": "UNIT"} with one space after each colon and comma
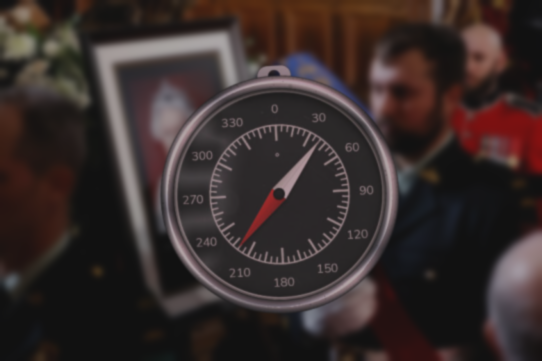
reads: {"value": 220, "unit": "°"}
